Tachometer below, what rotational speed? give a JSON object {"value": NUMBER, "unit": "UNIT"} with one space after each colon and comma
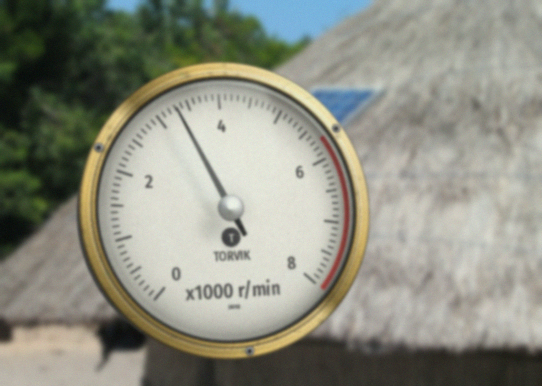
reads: {"value": 3300, "unit": "rpm"}
